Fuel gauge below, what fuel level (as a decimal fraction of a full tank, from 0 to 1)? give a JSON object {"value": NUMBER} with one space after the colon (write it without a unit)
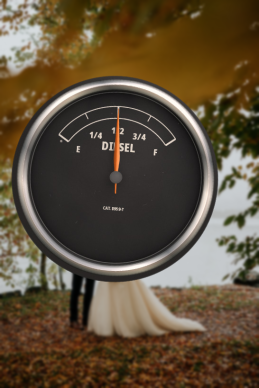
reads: {"value": 0.5}
